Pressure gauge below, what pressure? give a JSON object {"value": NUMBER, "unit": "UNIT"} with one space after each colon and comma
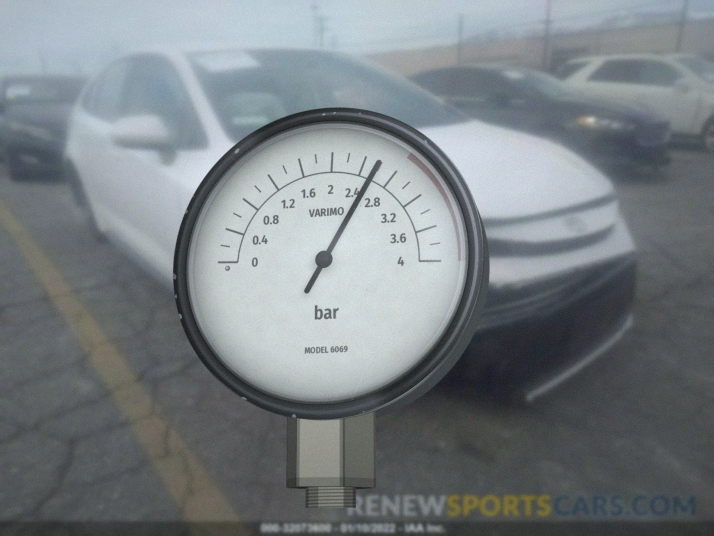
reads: {"value": 2.6, "unit": "bar"}
